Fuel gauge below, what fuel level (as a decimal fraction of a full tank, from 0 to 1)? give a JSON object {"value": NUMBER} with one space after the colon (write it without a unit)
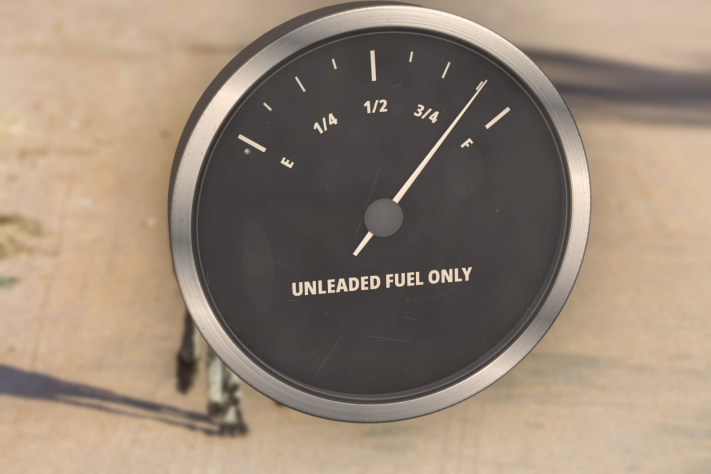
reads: {"value": 0.875}
